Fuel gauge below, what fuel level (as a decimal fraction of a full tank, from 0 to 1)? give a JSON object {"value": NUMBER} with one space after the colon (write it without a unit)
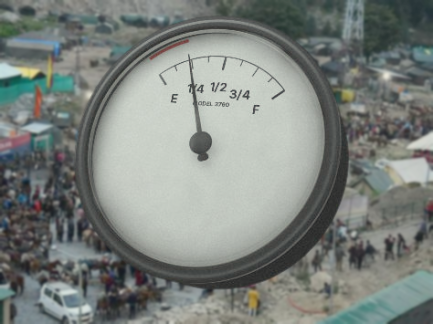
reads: {"value": 0.25}
